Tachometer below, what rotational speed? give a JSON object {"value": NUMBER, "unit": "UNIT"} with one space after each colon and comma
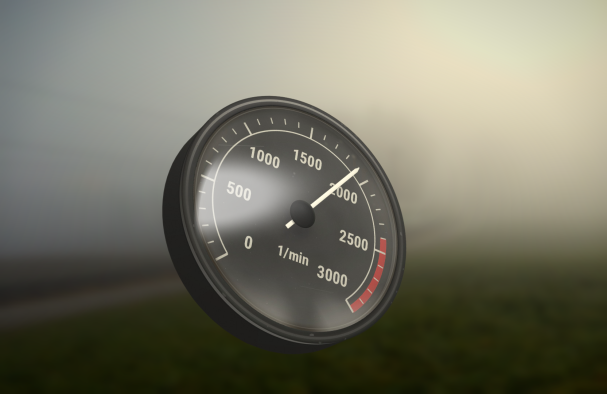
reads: {"value": 1900, "unit": "rpm"}
